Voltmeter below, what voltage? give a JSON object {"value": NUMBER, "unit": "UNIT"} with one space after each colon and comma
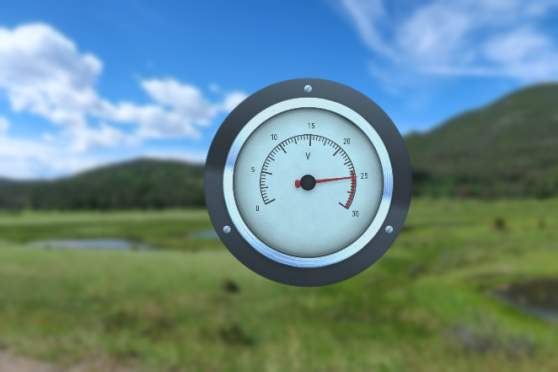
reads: {"value": 25, "unit": "V"}
